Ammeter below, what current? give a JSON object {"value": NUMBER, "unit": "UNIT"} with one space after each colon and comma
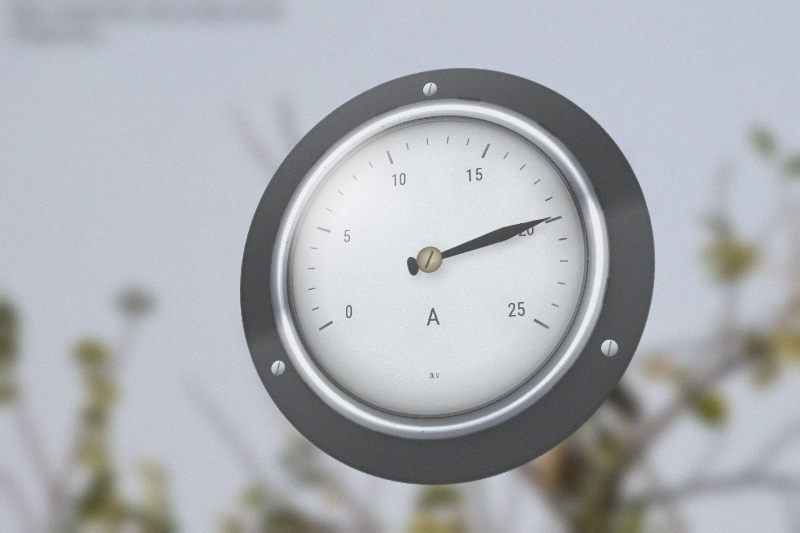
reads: {"value": 20, "unit": "A"}
